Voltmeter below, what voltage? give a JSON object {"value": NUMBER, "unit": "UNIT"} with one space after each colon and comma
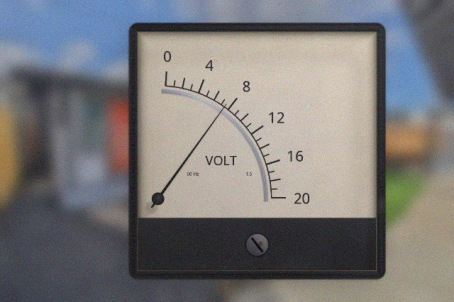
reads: {"value": 7.5, "unit": "V"}
